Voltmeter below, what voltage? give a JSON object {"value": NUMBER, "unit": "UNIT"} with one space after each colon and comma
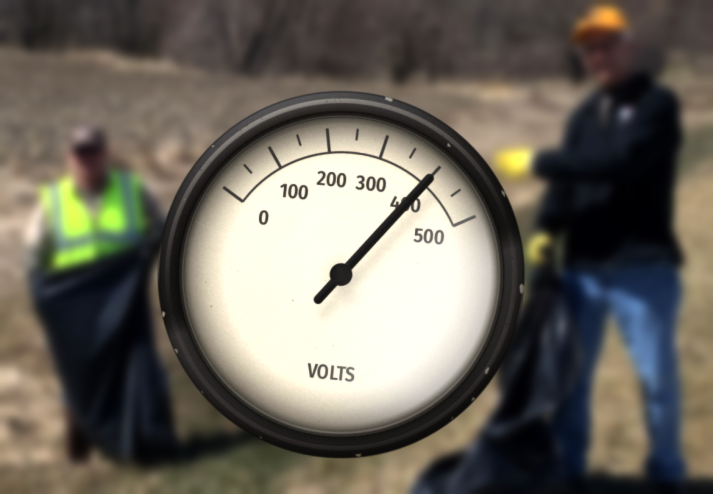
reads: {"value": 400, "unit": "V"}
